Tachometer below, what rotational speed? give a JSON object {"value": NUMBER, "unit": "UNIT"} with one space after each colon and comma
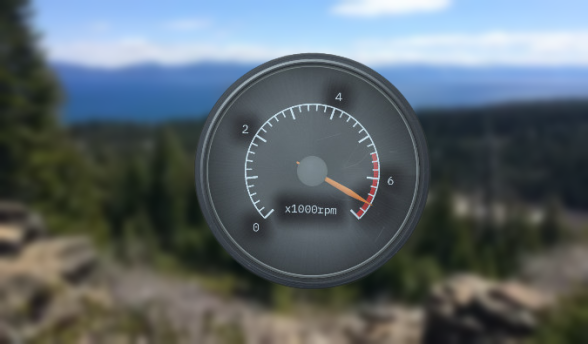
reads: {"value": 6600, "unit": "rpm"}
